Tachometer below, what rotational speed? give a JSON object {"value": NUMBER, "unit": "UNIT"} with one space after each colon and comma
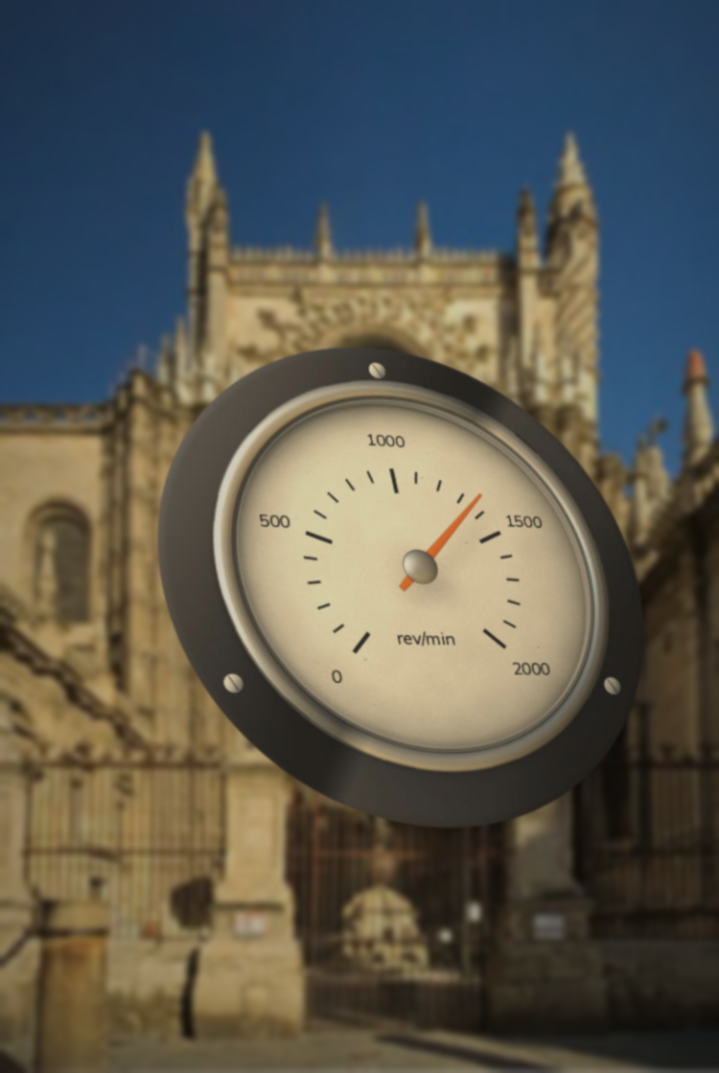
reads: {"value": 1350, "unit": "rpm"}
